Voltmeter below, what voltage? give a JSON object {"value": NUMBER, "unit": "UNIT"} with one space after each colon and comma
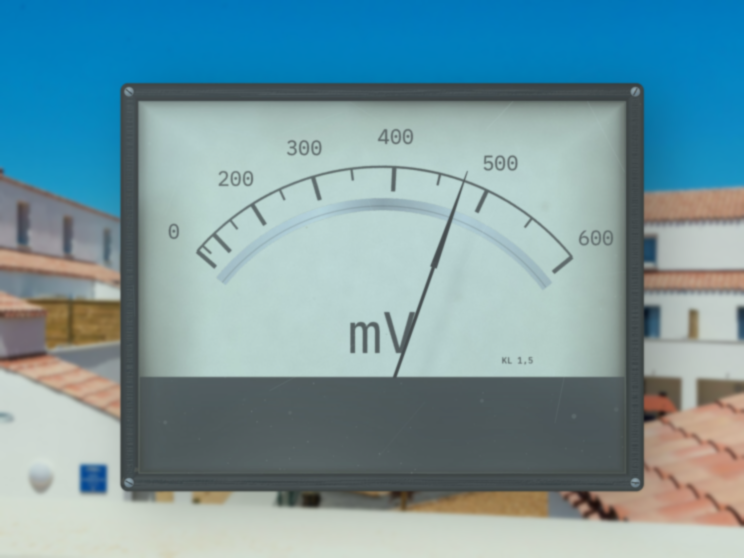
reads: {"value": 475, "unit": "mV"}
